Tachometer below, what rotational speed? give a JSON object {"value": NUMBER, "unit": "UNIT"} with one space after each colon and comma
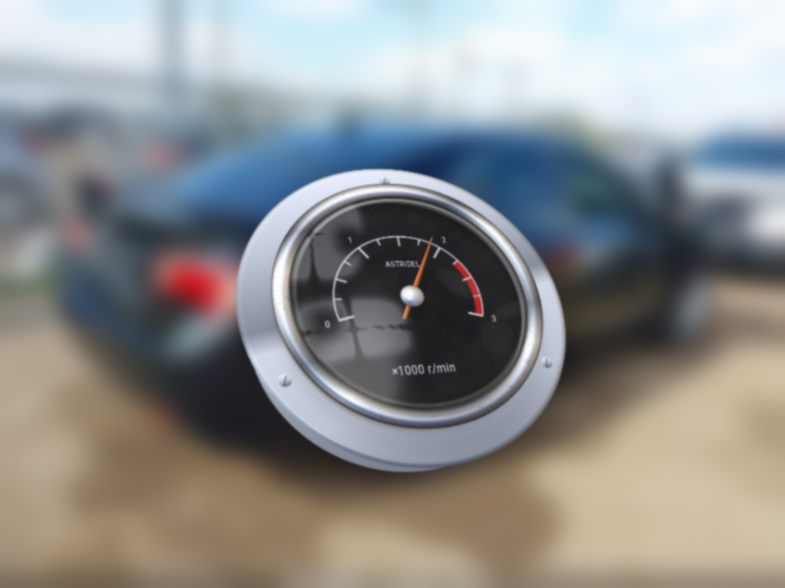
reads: {"value": 1875, "unit": "rpm"}
